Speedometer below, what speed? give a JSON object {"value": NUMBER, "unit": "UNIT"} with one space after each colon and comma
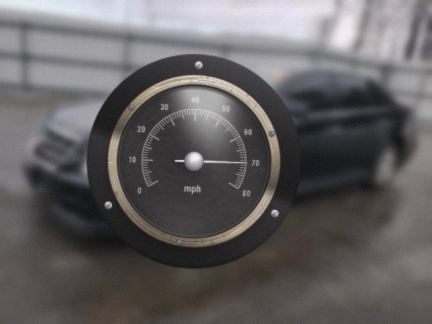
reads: {"value": 70, "unit": "mph"}
